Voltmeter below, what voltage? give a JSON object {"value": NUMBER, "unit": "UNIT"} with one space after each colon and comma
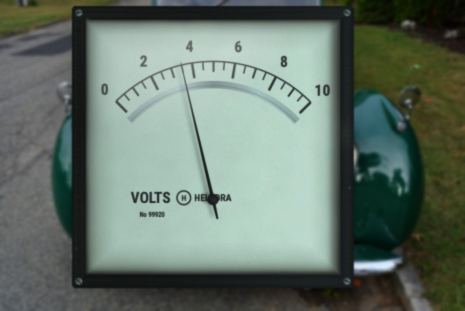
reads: {"value": 3.5, "unit": "V"}
